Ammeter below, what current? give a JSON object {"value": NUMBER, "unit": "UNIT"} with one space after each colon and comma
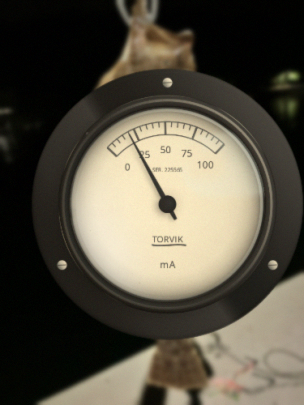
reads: {"value": 20, "unit": "mA"}
